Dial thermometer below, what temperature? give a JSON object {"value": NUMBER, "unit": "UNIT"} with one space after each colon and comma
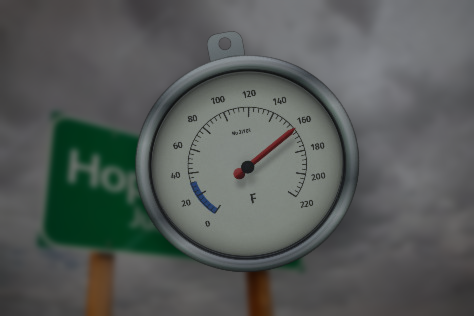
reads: {"value": 160, "unit": "°F"}
